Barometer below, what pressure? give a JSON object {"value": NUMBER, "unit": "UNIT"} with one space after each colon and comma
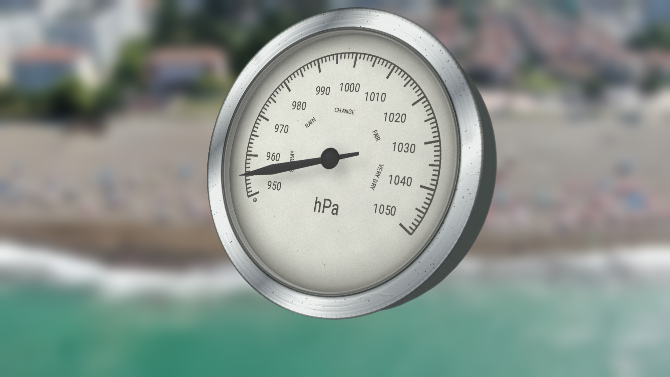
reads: {"value": 955, "unit": "hPa"}
